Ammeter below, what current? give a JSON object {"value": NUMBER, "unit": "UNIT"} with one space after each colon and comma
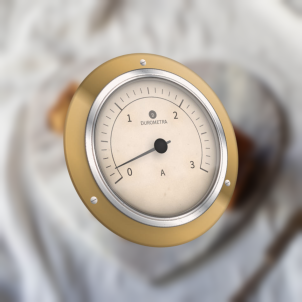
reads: {"value": 0.15, "unit": "A"}
